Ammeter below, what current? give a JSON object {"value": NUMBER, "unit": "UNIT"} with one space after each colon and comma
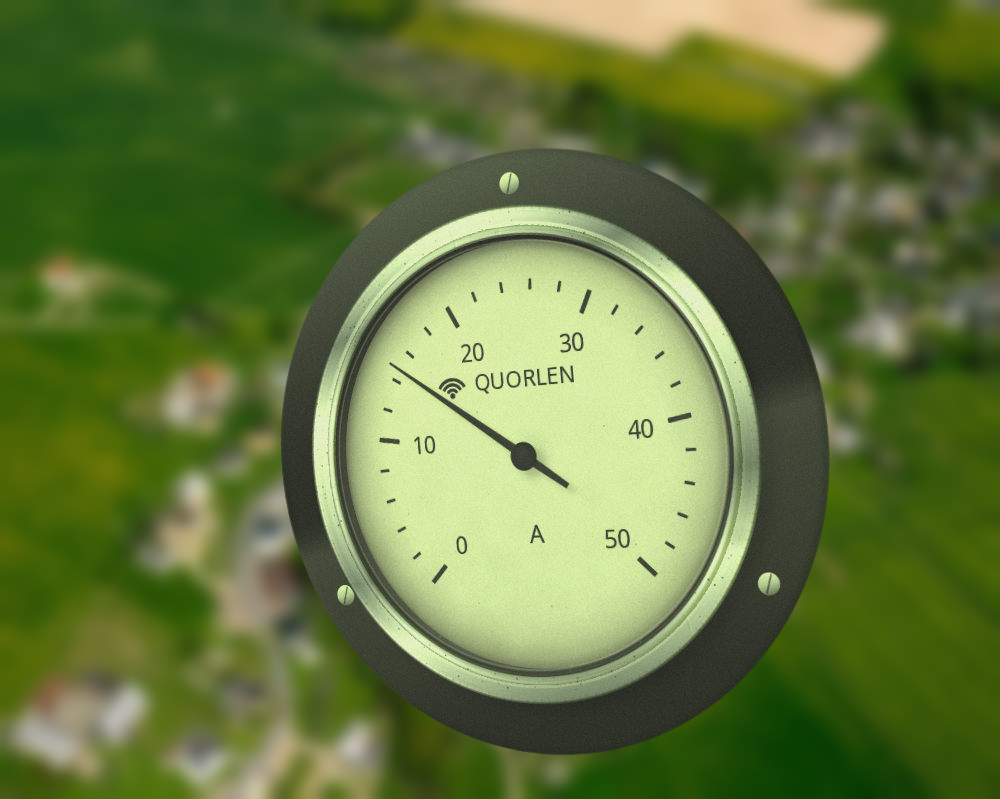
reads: {"value": 15, "unit": "A"}
